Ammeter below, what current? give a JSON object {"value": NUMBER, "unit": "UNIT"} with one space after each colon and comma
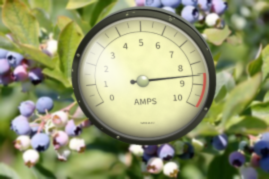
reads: {"value": 8.5, "unit": "A"}
